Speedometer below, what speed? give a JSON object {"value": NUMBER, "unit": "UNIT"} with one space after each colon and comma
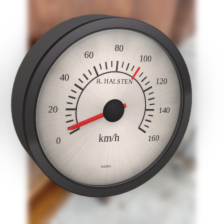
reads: {"value": 5, "unit": "km/h"}
